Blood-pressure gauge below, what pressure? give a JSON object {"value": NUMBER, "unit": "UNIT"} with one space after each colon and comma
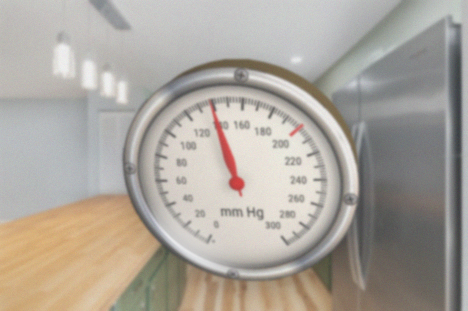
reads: {"value": 140, "unit": "mmHg"}
